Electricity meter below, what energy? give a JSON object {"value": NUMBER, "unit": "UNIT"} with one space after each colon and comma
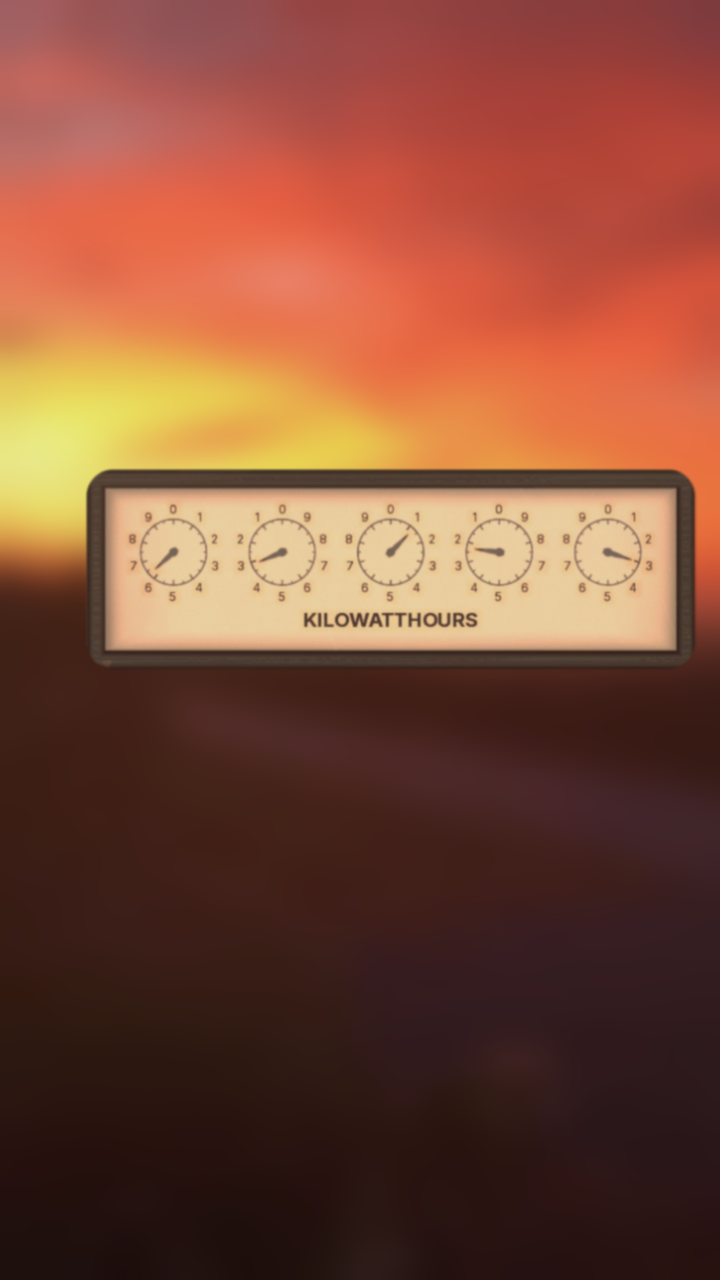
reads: {"value": 63123, "unit": "kWh"}
